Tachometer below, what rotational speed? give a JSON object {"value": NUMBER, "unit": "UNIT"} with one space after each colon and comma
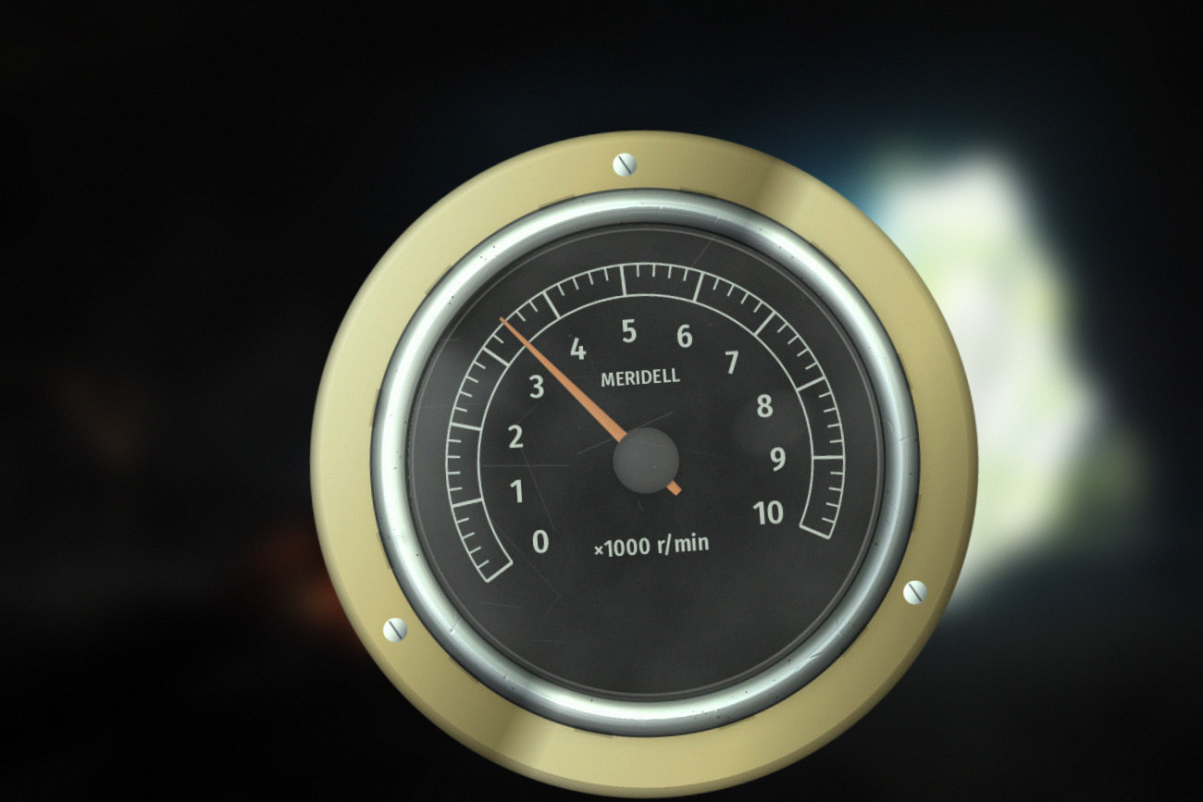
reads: {"value": 3400, "unit": "rpm"}
